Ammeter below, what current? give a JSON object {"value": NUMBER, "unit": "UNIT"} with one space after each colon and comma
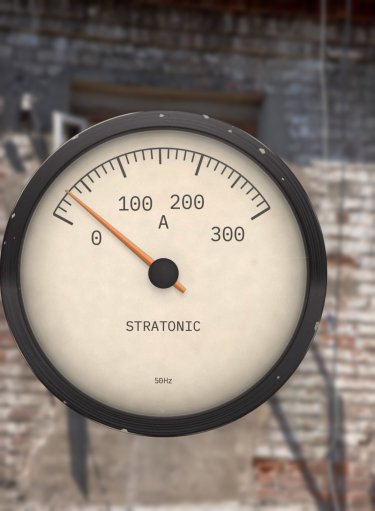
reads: {"value": 30, "unit": "A"}
